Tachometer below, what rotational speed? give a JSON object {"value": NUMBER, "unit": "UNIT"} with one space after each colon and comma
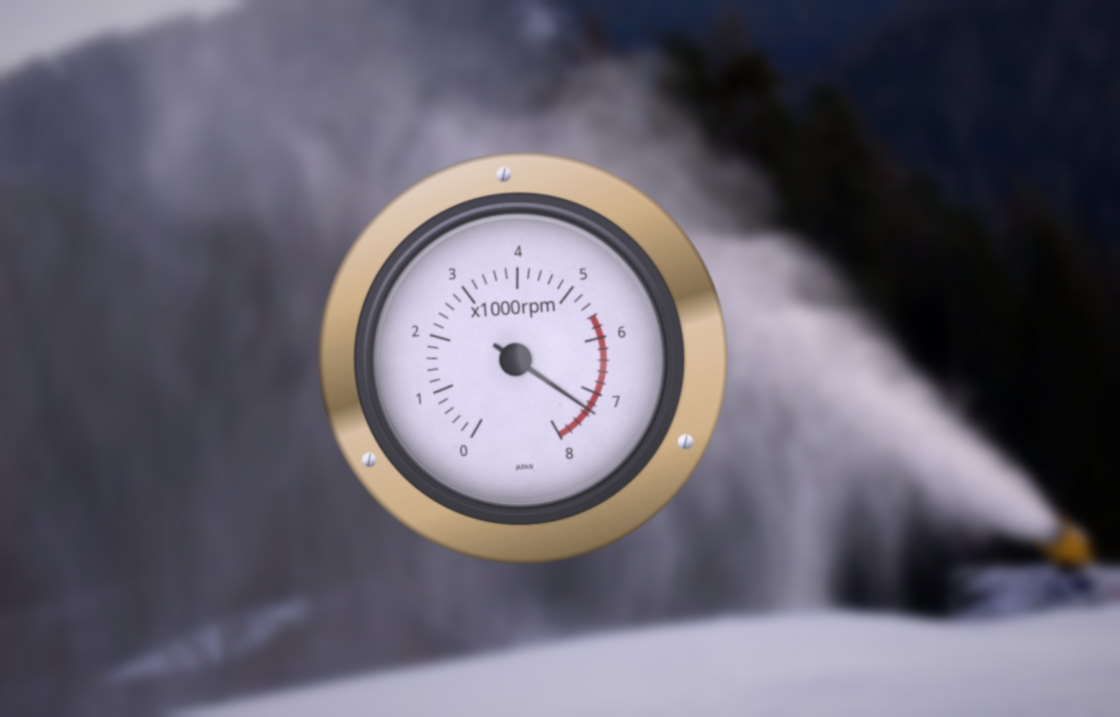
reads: {"value": 7300, "unit": "rpm"}
